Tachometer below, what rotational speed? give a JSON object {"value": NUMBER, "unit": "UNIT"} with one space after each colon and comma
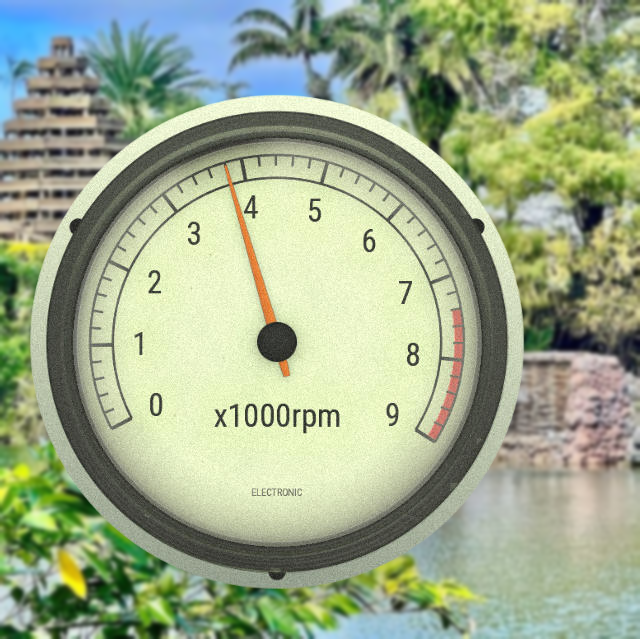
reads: {"value": 3800, "unit": "rpm"}
